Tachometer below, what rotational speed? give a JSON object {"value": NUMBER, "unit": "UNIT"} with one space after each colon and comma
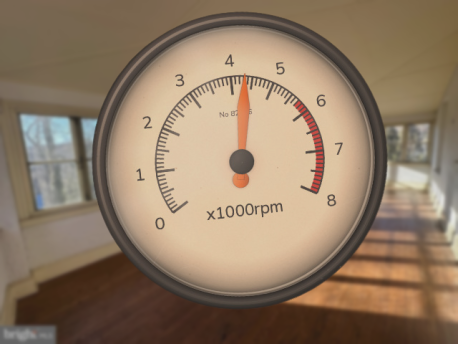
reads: {"value": 4300, "unit": "rpm"}
